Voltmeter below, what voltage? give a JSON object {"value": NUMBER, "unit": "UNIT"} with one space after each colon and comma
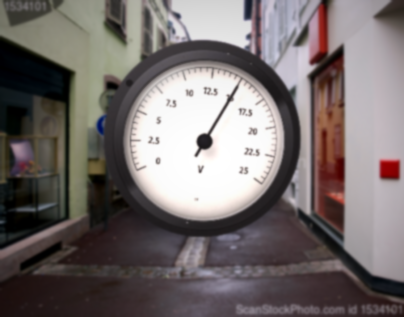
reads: {"value": 15, "unit": "V"}
